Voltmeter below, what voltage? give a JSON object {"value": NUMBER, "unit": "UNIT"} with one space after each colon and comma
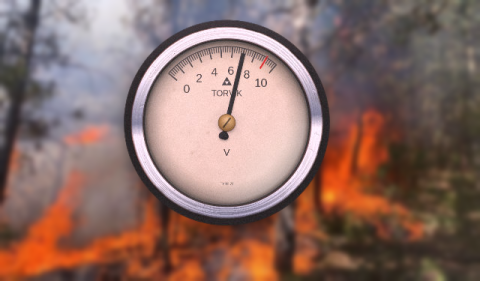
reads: {"value": 7, "unit": "V"}
